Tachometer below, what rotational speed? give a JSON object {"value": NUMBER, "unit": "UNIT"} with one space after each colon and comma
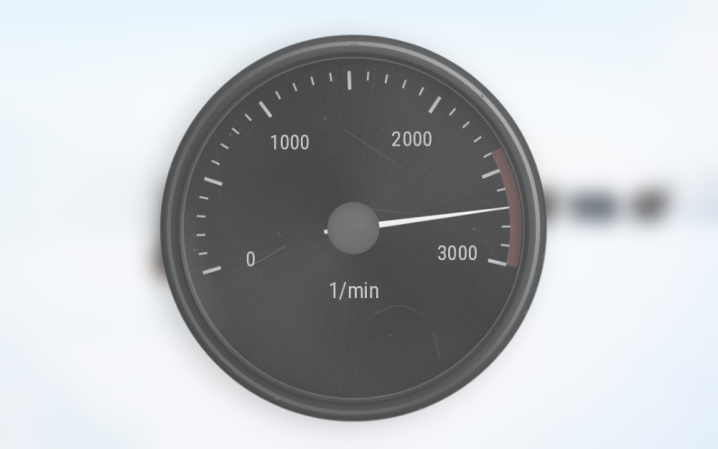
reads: {"value": 2700, "unit": "rpm"}
